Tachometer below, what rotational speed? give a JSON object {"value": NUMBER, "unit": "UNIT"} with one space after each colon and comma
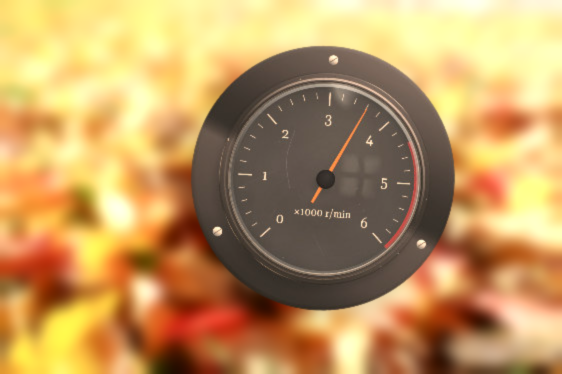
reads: {"value": 3600, "unit": "rpm"}
